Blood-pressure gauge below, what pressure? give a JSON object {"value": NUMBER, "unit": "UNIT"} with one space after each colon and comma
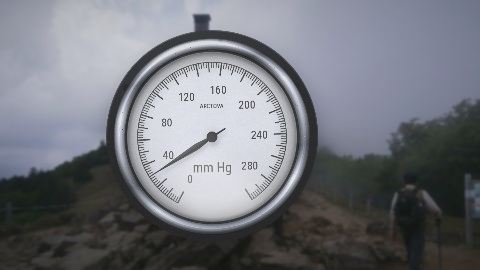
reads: {"value": 30, "unit": "mmHg"}
